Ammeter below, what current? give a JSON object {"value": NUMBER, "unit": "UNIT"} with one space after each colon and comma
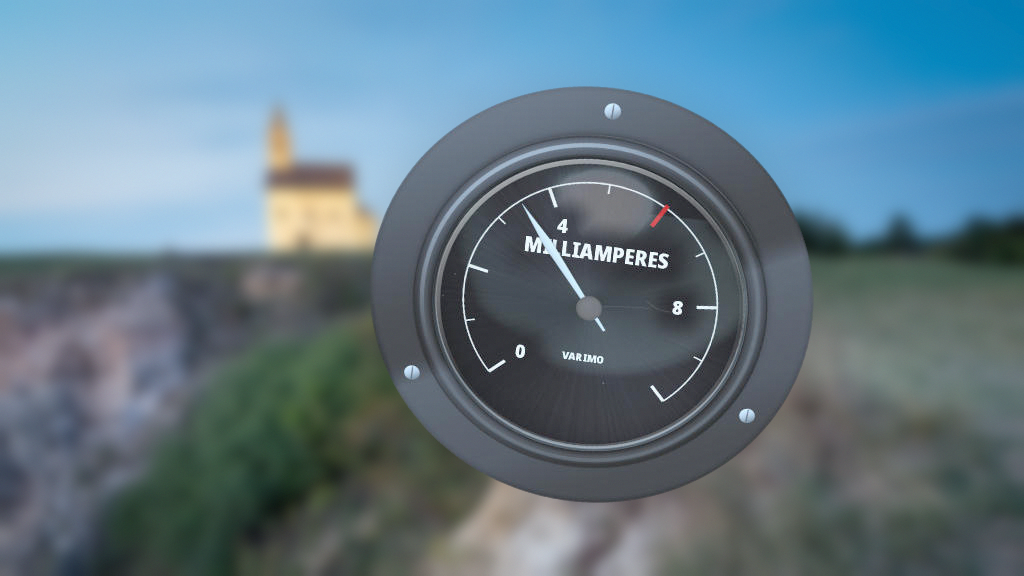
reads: {"value": 3.5, "unit": "mA"}
